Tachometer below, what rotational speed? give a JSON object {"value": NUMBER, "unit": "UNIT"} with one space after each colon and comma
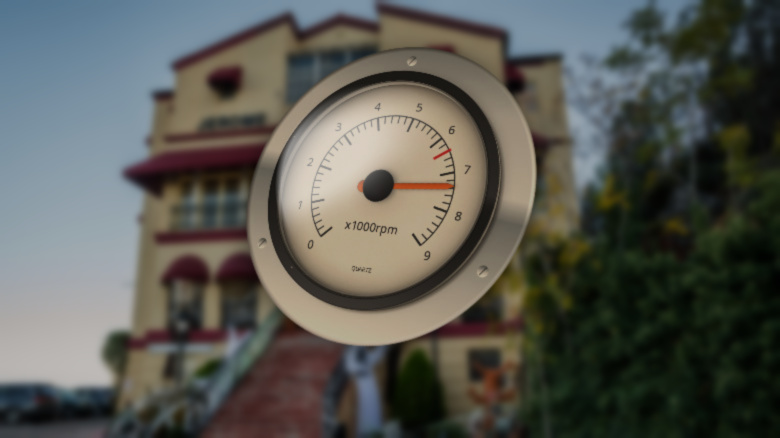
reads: {"value": 7400, "unit": "rpm"}
